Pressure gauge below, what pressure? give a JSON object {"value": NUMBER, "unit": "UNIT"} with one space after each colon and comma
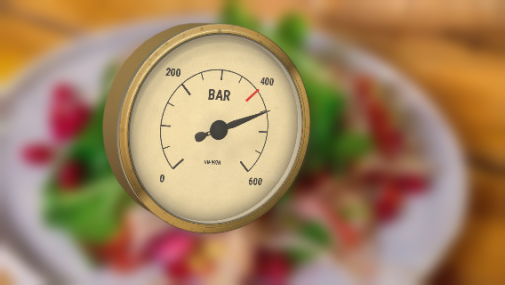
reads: {"value": 450, "unit": "bar"}
